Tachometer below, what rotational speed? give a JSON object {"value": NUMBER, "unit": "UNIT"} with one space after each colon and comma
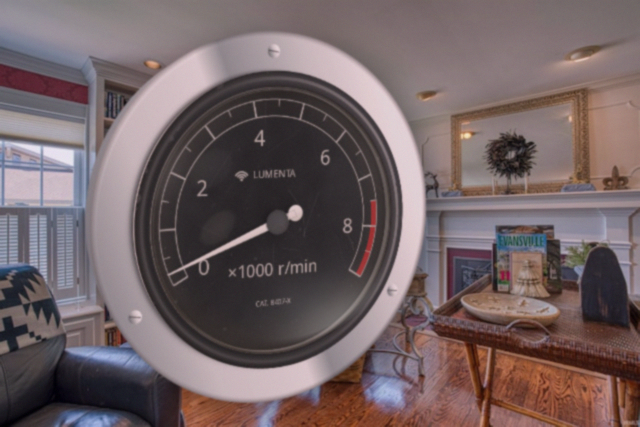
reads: {"value": 250, "unit": "rpm"}
